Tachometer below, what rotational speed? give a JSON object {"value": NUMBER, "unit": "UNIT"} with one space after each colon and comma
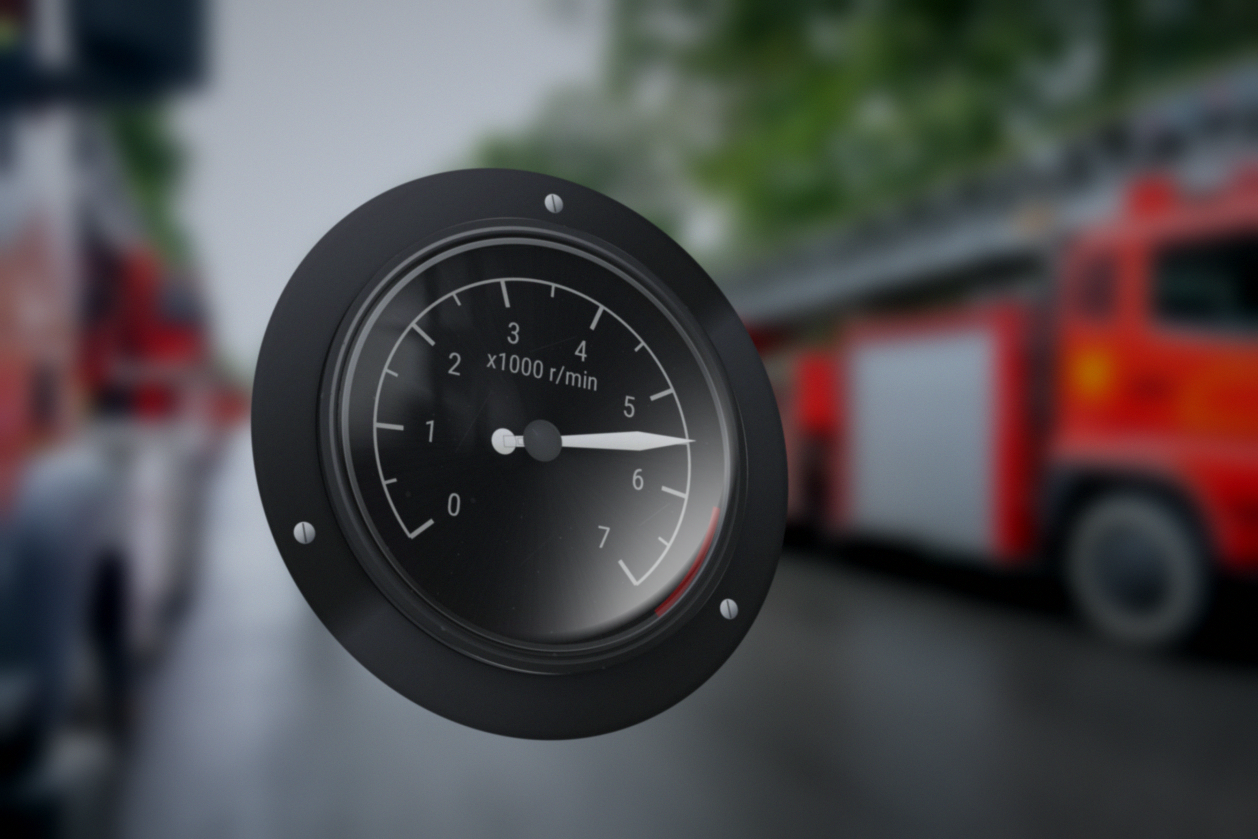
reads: {"value": 5500, "unit": "rpm"}
